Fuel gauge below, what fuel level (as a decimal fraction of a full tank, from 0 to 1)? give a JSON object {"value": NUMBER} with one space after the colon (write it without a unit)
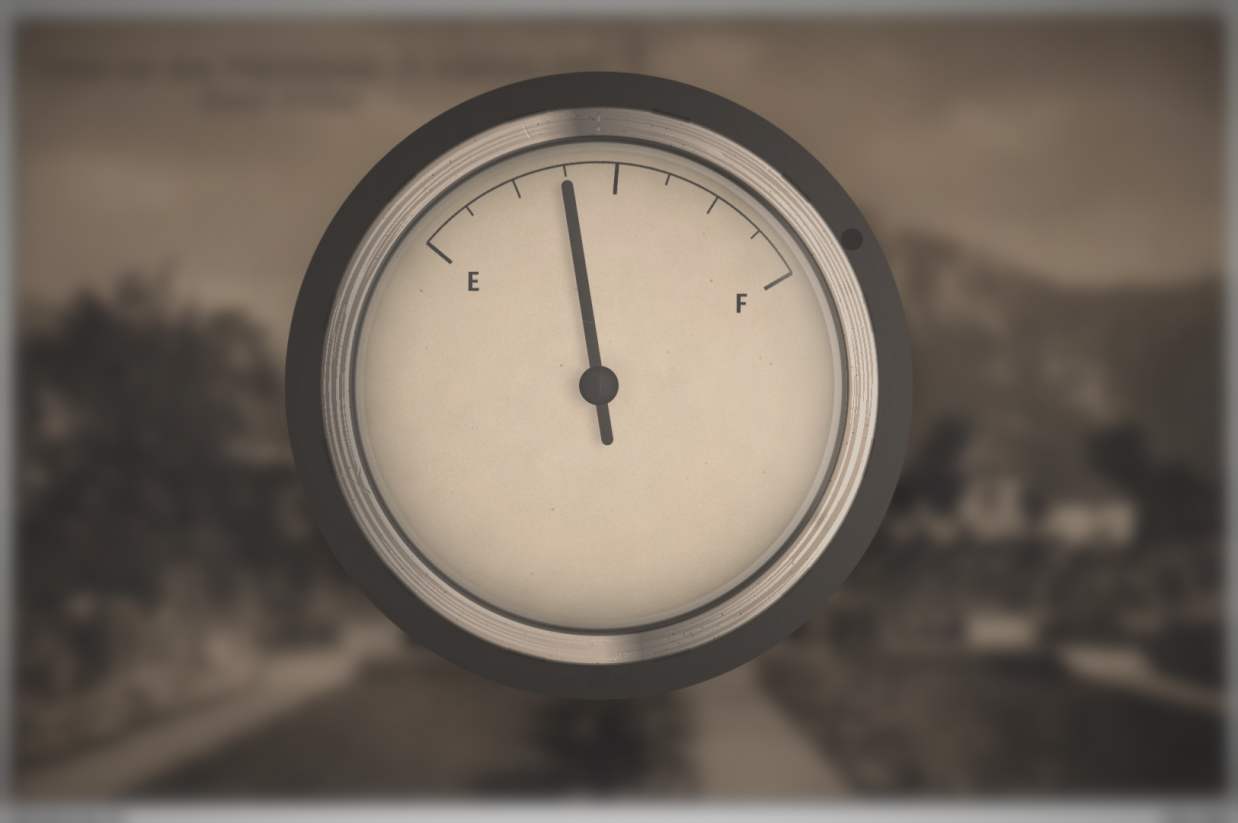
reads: {"value": 0.375}
